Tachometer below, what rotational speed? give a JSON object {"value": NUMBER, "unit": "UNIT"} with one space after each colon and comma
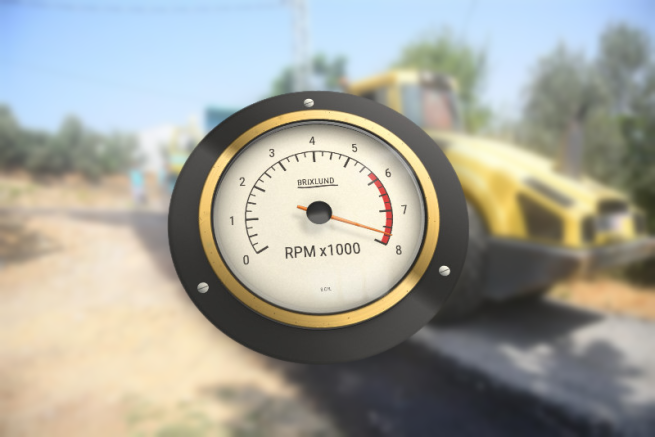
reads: {"value": 7750, "unit": "rpm"}
